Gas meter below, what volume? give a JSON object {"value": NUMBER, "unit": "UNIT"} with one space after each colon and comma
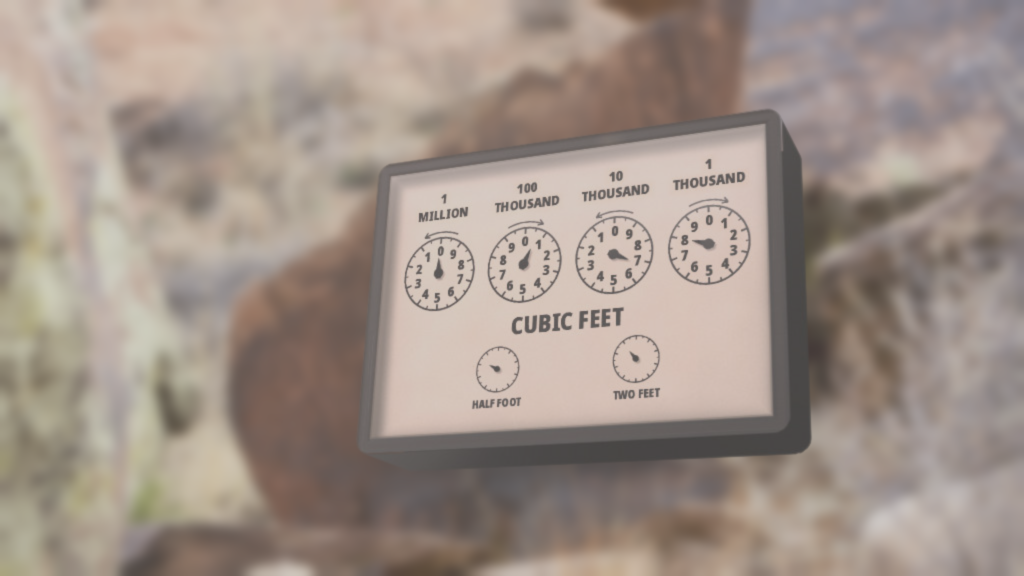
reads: {"value": 6800, "unit": "ft³"}
